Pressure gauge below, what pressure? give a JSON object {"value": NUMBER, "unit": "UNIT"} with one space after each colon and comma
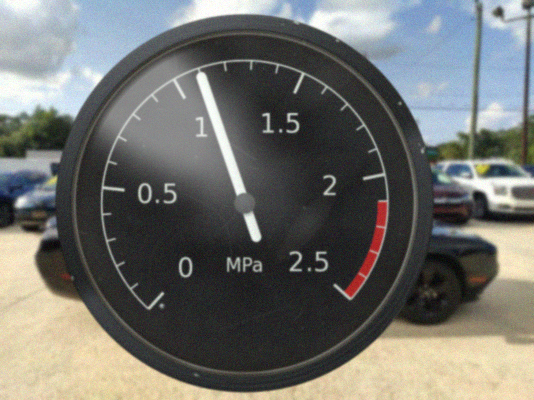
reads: {"value": 1.1, "unit": "MPa"}
